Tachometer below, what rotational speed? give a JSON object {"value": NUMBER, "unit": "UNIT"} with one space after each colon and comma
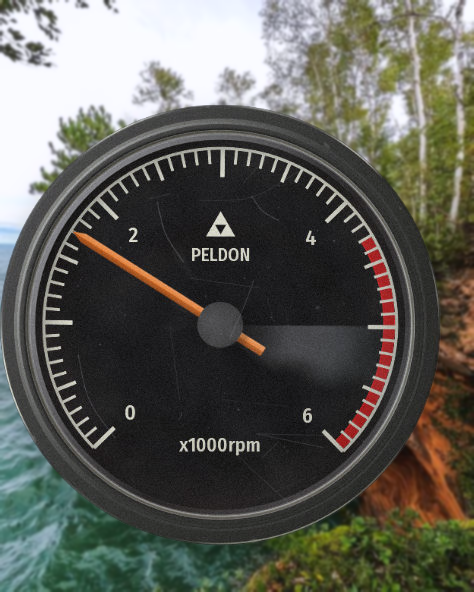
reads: {"value": 1700, "unit": "rpm"}
